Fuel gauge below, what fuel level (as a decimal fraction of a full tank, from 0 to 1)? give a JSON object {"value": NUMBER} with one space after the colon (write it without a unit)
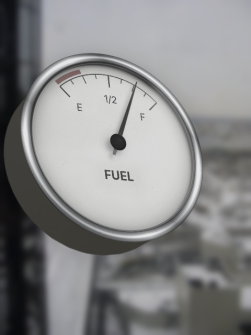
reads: {"value": 0.75}
